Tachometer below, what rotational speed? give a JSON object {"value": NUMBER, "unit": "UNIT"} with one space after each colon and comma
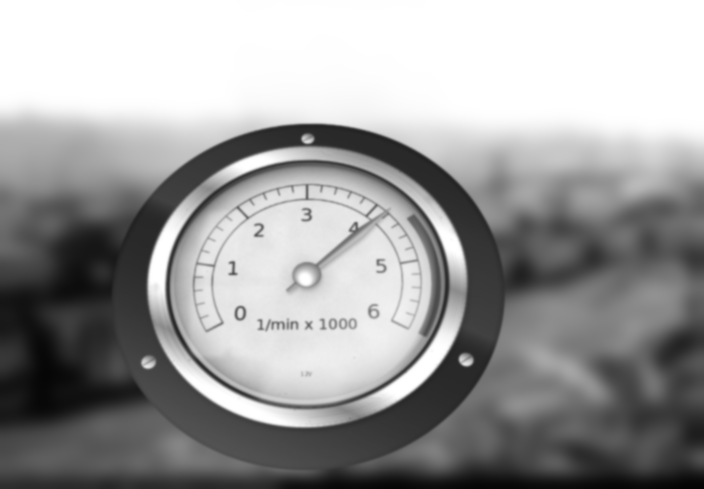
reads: {"value": 4200, "unit": "rpm"}
